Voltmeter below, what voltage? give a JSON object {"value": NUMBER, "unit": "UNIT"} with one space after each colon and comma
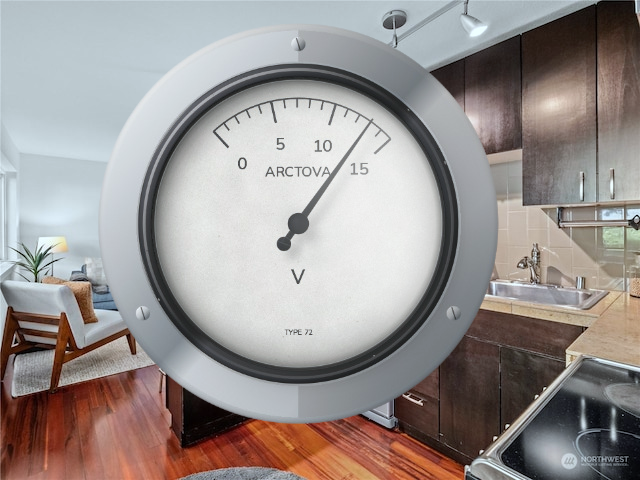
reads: {"value": 13, "unit": "V"}
